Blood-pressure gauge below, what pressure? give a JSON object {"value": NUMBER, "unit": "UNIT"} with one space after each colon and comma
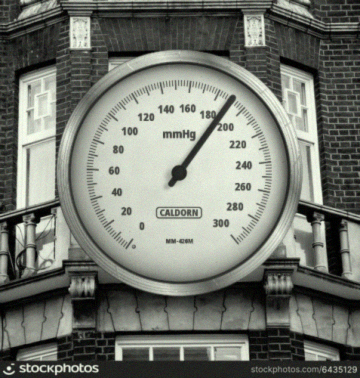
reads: {"value": 190, "unit": "mmHg"}
